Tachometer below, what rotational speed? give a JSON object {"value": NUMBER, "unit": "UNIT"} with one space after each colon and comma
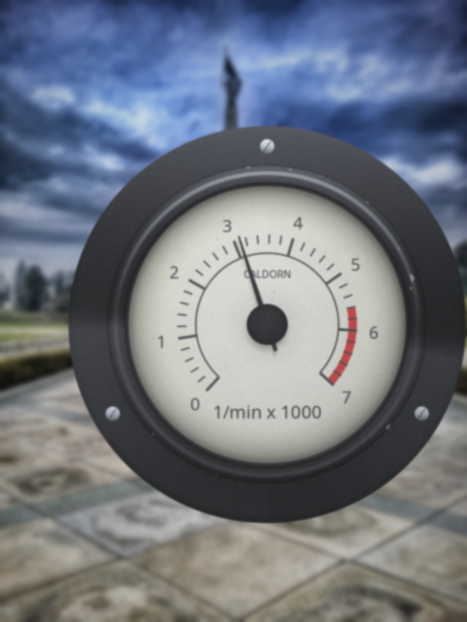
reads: {"value": 3100, "unit": "rpm"}
